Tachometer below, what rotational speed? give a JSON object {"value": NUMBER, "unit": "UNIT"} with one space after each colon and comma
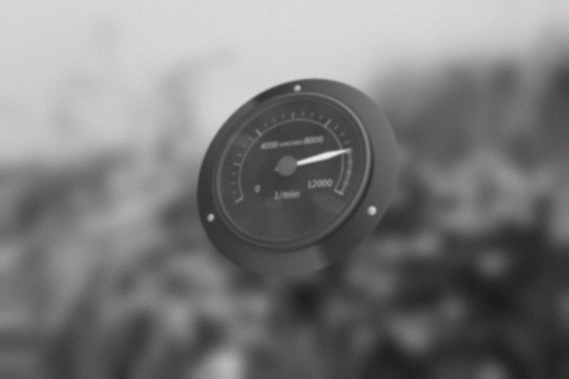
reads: {"value": 10000, "unit": "rpm"}
